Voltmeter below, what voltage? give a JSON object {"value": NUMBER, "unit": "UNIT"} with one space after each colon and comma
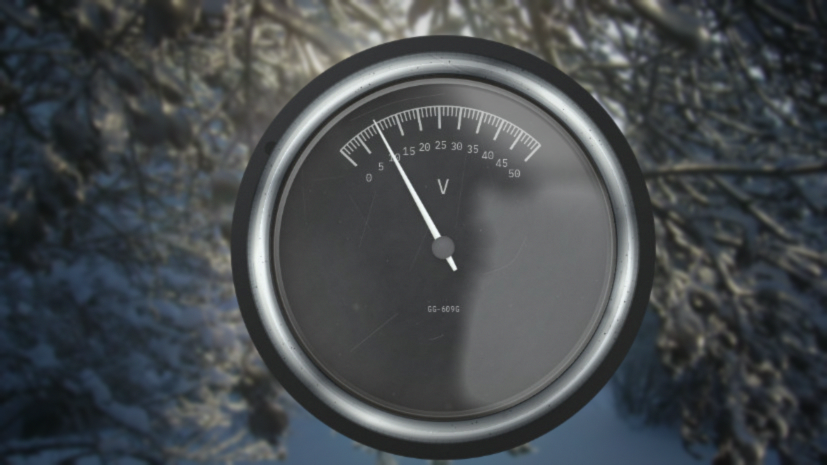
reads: {"value": 10, "unit": "V"}
